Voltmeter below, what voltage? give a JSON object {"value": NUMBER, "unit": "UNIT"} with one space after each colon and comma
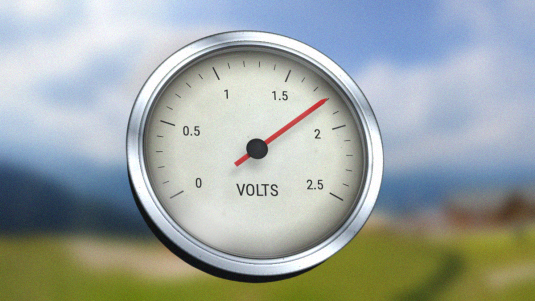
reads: {"value": 1.8, "unit": "V"}
